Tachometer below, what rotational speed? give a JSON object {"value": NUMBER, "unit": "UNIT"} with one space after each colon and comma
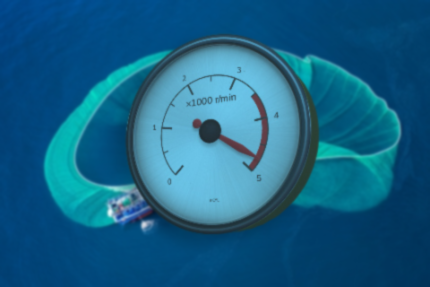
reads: {"value": 4750, "unit": "rpm"}
